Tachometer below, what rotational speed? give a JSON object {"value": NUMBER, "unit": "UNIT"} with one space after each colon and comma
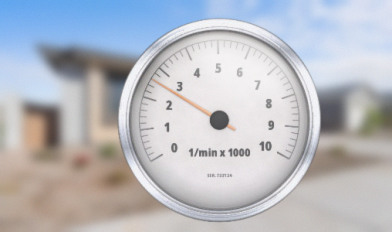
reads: {"value": 2600, "unit": "rpm"}
